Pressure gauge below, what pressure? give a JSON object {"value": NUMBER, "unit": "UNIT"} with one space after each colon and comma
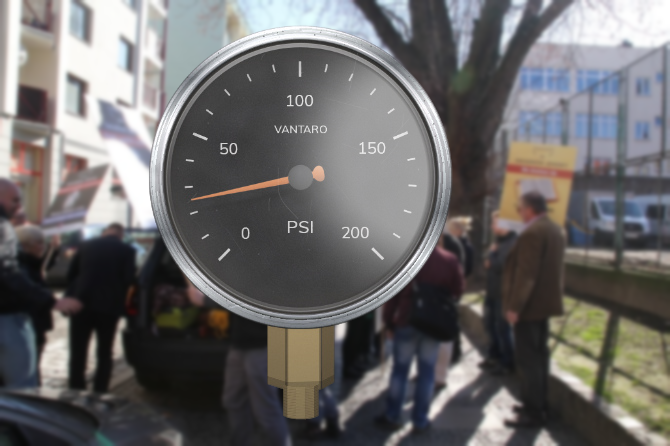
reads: {"value": 25, "unit": "psi"}
